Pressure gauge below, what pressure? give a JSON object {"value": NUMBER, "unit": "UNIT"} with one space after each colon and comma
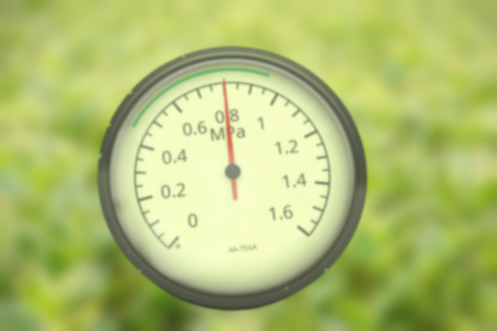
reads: {"value": 0.8, "unit": "MPa"}
